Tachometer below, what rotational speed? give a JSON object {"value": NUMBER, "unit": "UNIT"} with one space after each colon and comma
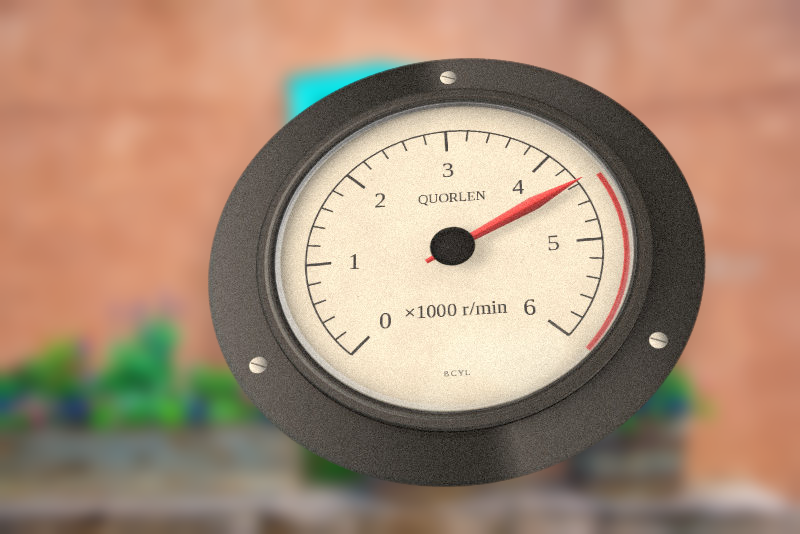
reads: {"value": 4400, "unit": "rpm"}
